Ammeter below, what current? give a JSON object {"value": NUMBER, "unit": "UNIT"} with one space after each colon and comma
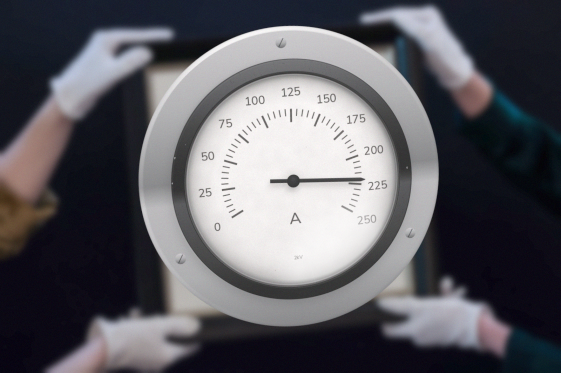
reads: {"value": 220, "unit": "A"}
